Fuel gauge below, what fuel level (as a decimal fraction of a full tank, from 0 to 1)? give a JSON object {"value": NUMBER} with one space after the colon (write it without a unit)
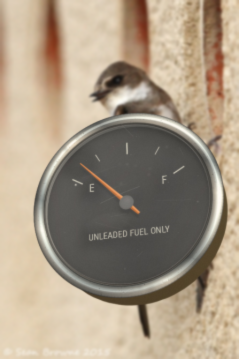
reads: {"value": 0.125}
